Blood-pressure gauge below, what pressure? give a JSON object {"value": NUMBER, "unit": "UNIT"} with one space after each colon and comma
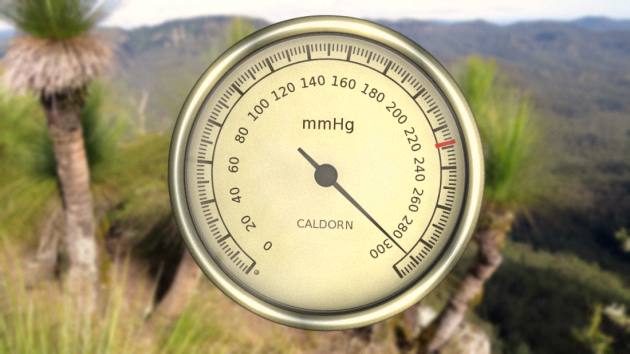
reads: {"value": 290, "unit": "mmHg"}
